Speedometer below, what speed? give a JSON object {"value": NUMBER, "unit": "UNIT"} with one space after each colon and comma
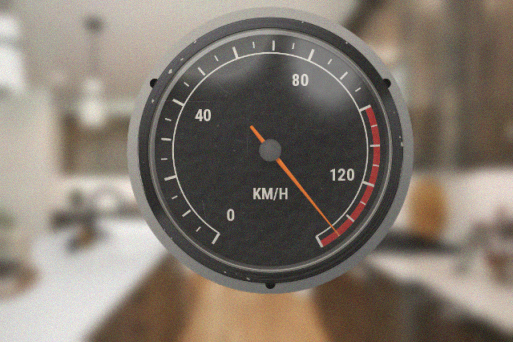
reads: {"value": 135, "unit": "km/h"}
